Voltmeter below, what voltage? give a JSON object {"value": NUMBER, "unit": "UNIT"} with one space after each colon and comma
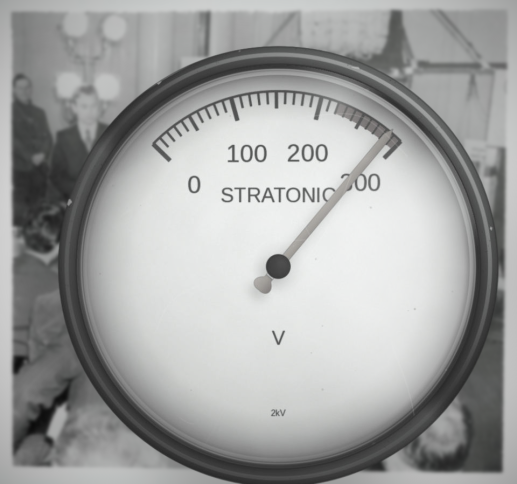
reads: {"value": 285, "unit": "V"}
